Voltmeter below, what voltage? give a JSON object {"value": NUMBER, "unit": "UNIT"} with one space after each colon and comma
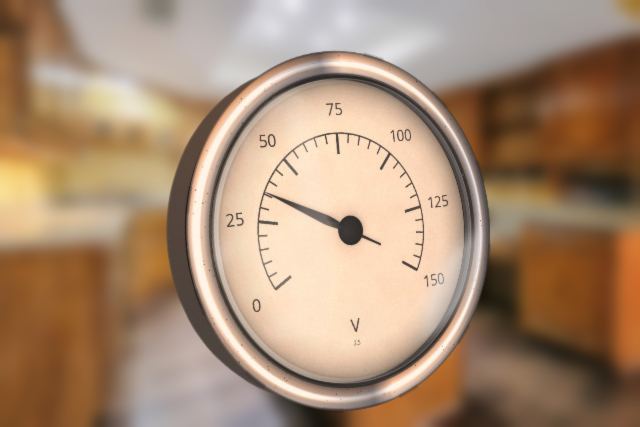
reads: {"value": 35, "unit": "V"}
